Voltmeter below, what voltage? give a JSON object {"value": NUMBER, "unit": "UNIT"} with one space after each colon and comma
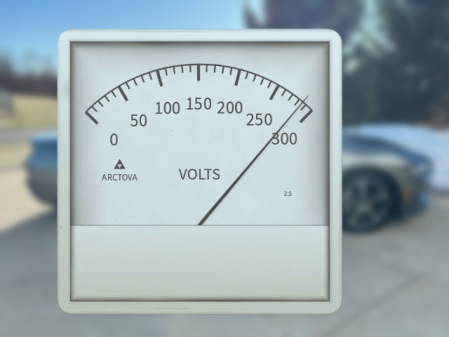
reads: {"value": 285, "unit": "V"}
